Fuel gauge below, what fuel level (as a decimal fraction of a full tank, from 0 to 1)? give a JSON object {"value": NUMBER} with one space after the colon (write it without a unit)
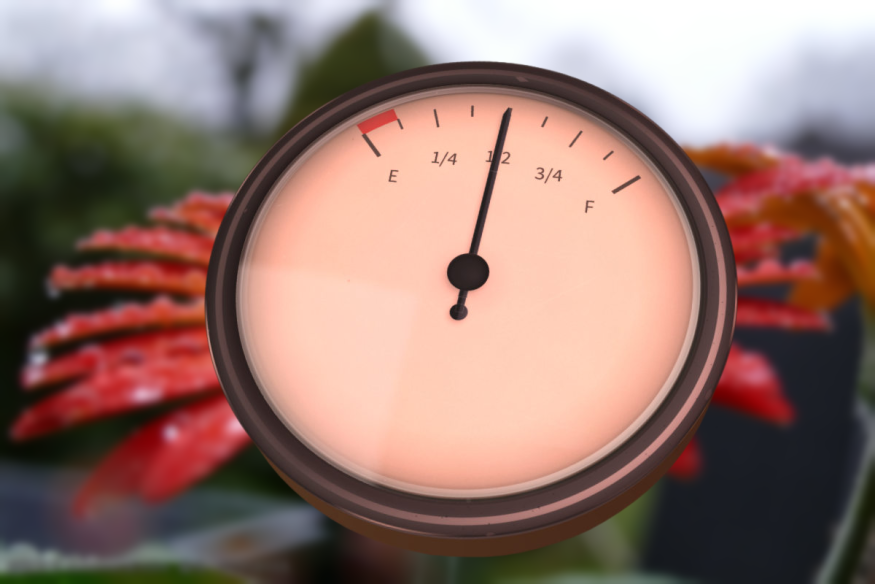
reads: {"value": 0.5}
